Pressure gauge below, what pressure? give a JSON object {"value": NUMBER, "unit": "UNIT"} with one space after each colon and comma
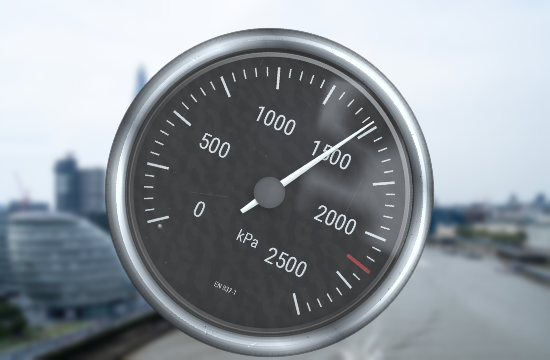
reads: {"value": 1475, "unit": "kPa"}
